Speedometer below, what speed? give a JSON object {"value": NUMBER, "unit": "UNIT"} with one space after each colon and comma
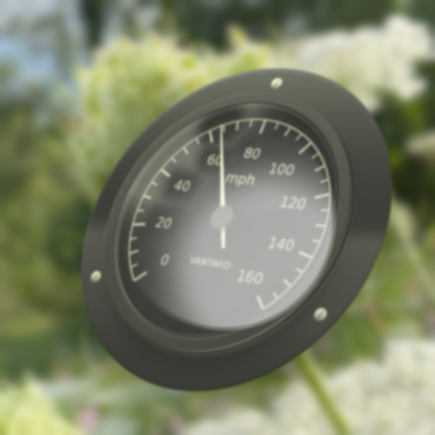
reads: {"value": 65, "unit": "mph"}
